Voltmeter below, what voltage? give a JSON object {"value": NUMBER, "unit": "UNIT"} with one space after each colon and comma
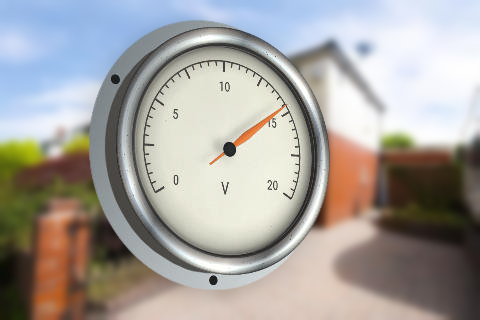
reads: {"value": 14.5, "unit": "V"}
